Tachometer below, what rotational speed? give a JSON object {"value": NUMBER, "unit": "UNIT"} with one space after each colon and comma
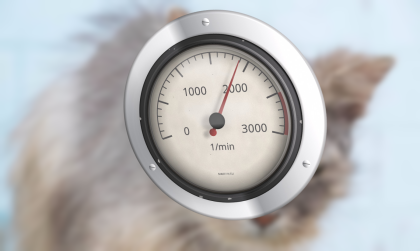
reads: {"value": 1900, "unit": "rpm"}
